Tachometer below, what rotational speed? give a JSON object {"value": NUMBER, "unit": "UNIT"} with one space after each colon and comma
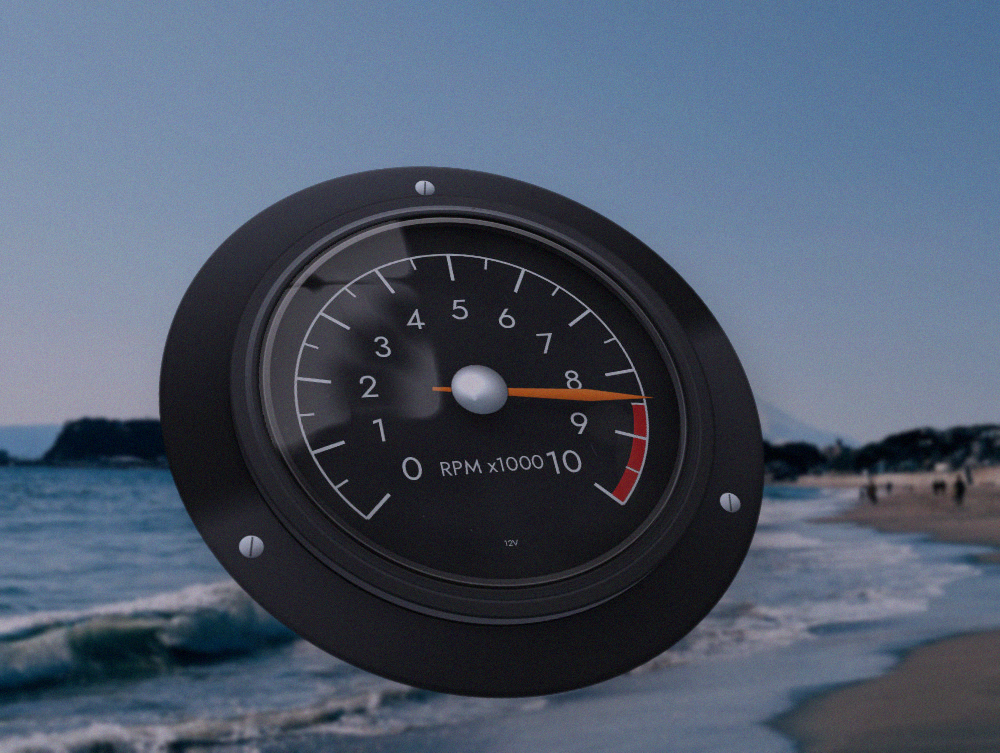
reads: {"value": 8500, "unit": "rpm"}
